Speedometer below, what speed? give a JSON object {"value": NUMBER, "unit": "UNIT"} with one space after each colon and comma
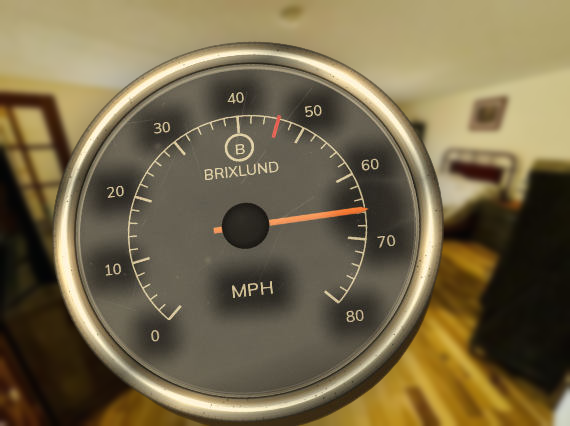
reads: {"value": 66, "unit": "mph"}
